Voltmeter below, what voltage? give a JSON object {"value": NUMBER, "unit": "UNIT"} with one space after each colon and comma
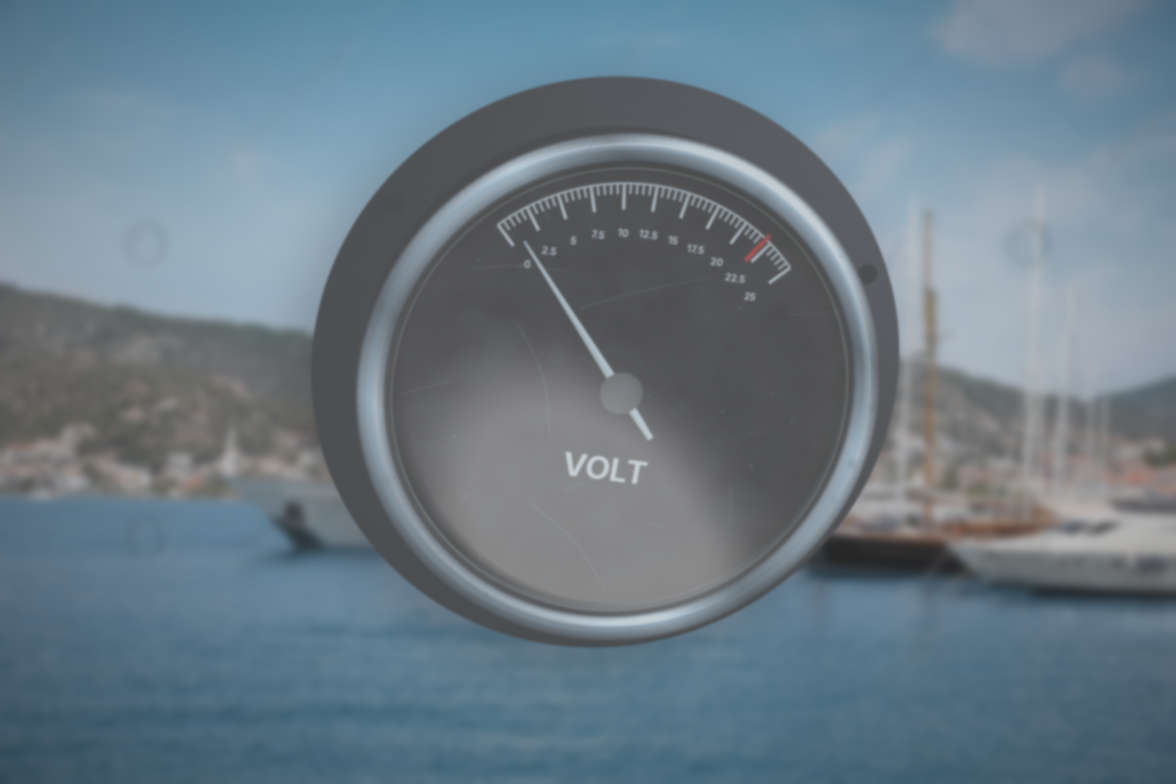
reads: {"value": 1, "unit": "V"}
